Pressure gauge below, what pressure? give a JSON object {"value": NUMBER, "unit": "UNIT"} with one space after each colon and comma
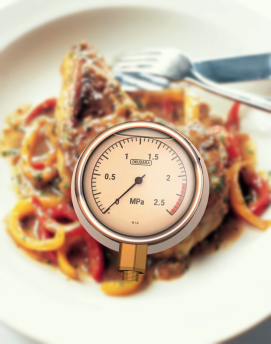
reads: {"value": 0, "unit": "MPa"}
